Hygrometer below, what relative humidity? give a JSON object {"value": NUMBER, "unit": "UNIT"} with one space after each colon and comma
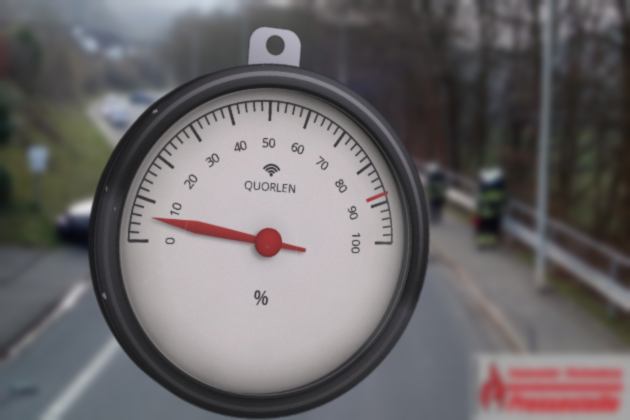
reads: {"value": 6, "unit": "%"}
